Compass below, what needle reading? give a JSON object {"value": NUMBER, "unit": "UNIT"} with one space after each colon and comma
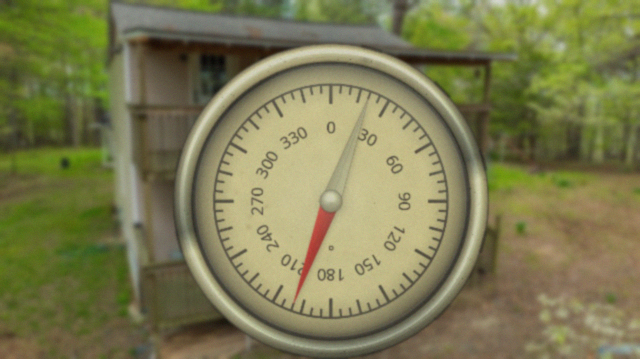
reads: {"value": 200, "unit": "°"}
